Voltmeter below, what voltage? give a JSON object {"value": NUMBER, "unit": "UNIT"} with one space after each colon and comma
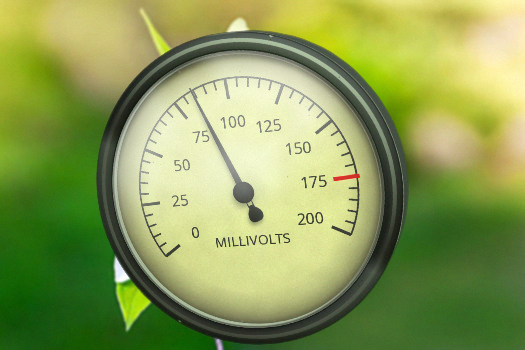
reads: {"value": 85, "unit": "mV"}
